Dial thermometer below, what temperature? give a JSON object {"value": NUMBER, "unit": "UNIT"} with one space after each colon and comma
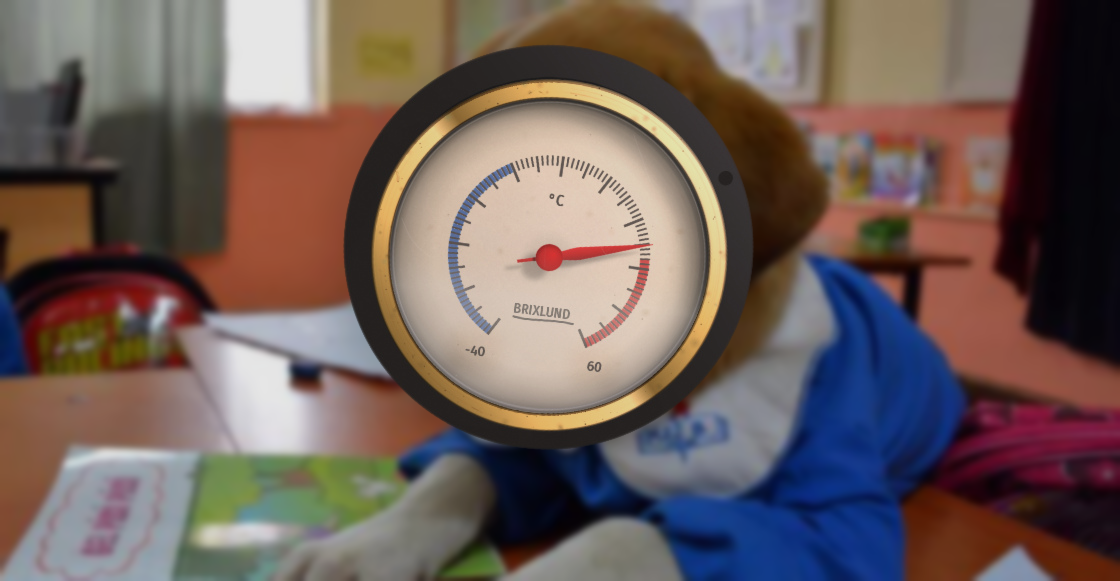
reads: {"value": 35, "unit": "°C"}
